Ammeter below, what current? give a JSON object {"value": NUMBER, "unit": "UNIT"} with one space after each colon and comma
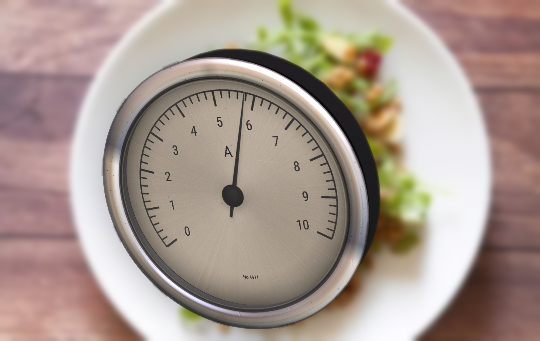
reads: {"value": 5.8, "unit": "A"}
